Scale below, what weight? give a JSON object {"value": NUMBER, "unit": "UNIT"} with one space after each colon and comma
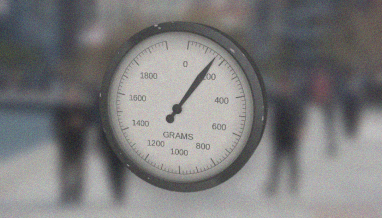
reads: {"value": 160, "unit": "g"}
